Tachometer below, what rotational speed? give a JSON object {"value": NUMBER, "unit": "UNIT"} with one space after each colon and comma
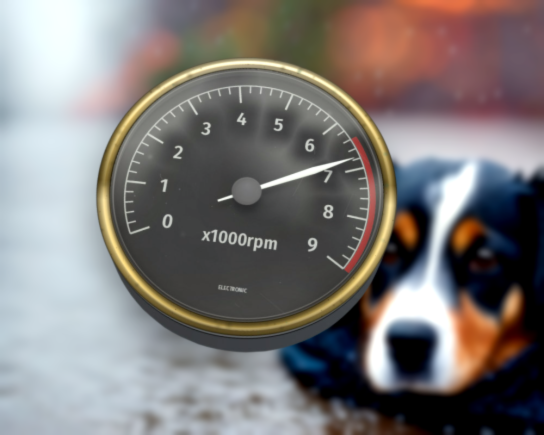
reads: {"value": 6800, "unit": "rpm"}
